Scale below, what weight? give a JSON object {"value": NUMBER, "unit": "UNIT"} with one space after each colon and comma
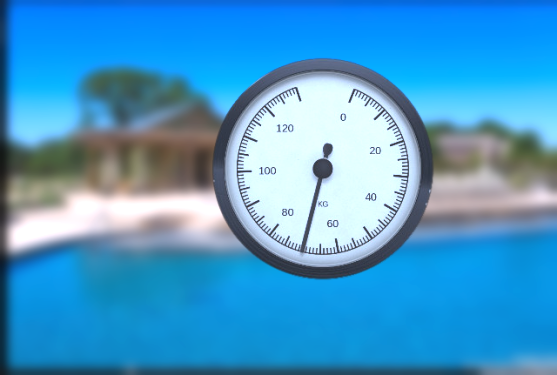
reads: {"value": 70, "unit": "kg"}
